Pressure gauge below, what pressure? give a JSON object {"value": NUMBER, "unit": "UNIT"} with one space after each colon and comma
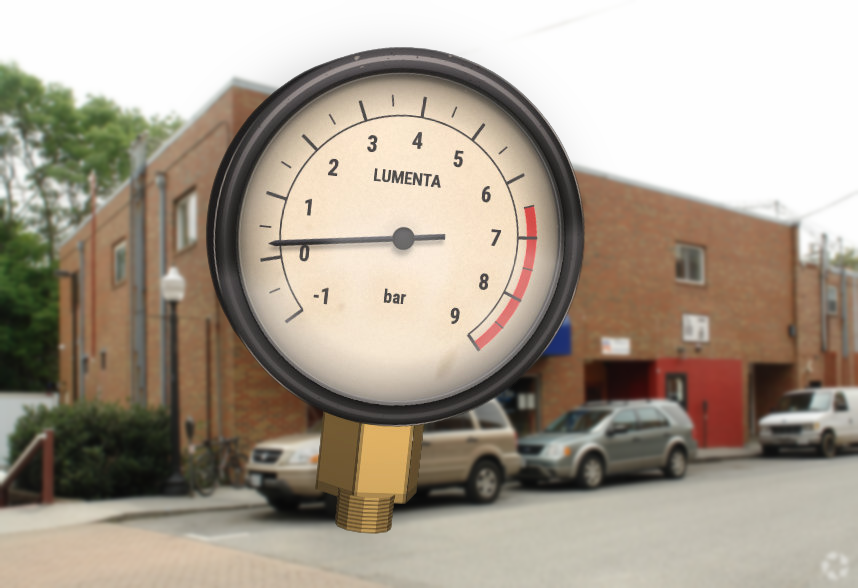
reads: {"value": 0.25, "unit": "bar"}
